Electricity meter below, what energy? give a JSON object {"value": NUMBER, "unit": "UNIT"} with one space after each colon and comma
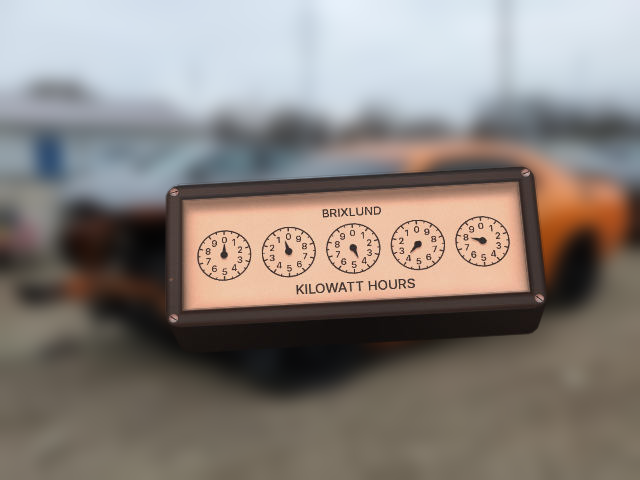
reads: {"value": 438, "unit": "kWh"}
